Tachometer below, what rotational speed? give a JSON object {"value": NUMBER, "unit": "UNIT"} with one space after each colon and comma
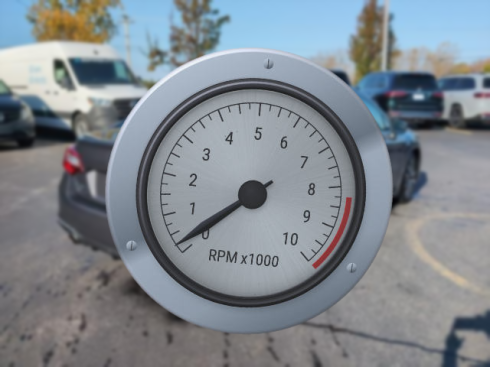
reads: {"value": 250, "unit": "rpm"}
